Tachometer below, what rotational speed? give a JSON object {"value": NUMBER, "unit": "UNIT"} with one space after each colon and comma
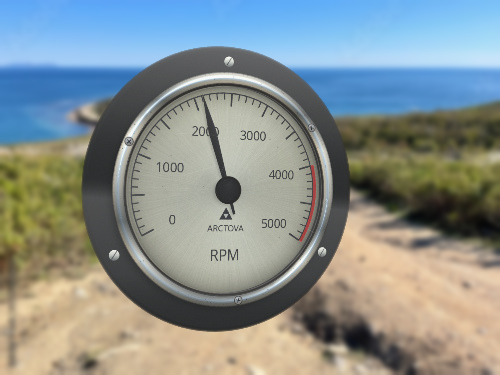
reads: {"value": 2100, "unit": "rpm"}
